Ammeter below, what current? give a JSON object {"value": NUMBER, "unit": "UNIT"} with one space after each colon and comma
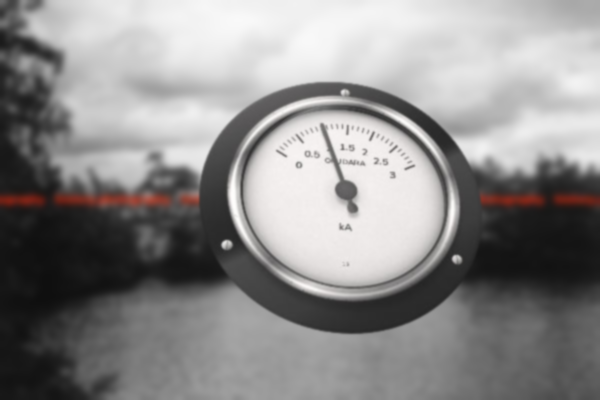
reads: {"value": 1, "unit": "kA"}
